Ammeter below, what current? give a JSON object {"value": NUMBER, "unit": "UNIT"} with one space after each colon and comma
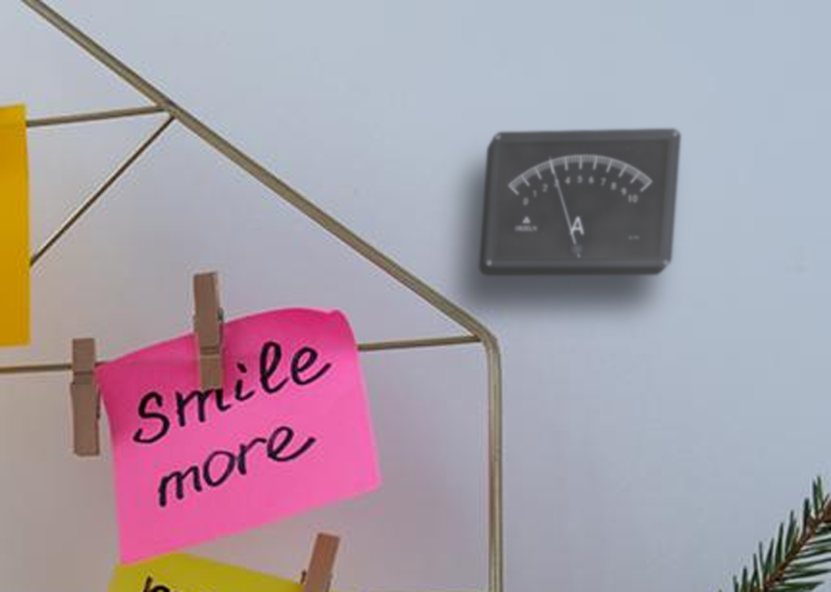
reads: {"value": 3, "unit": "A"}
